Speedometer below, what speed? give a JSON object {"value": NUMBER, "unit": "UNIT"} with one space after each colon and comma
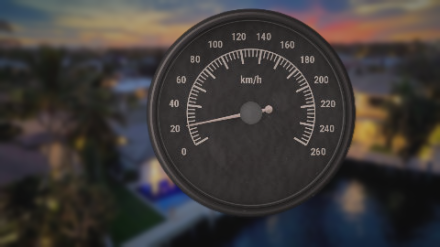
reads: {"value": 20, "unit": "km/h"}
